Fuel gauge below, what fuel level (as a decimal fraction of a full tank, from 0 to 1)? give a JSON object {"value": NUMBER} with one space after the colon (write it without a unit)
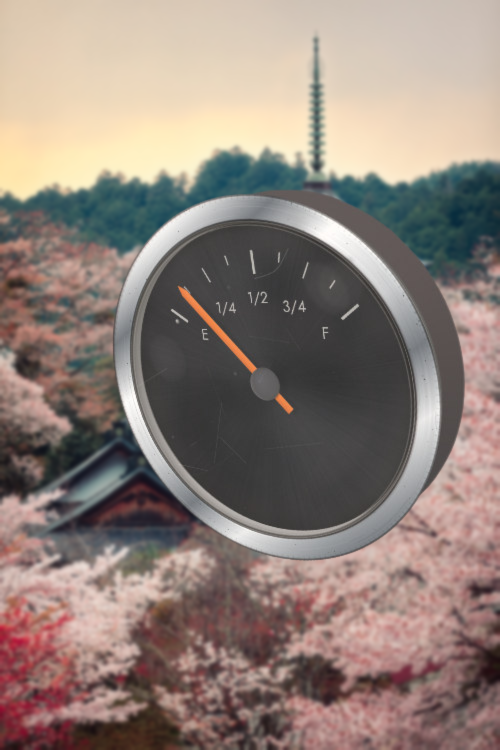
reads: {"value": 0.125}
